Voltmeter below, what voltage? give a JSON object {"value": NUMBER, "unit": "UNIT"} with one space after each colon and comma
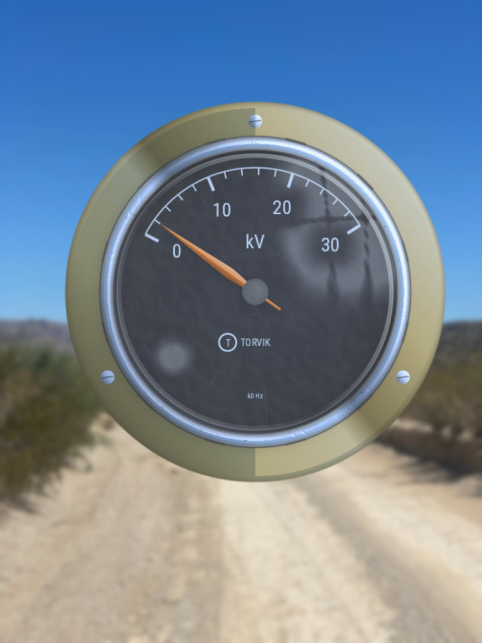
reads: {"value": 2, "unit": "kV"}
